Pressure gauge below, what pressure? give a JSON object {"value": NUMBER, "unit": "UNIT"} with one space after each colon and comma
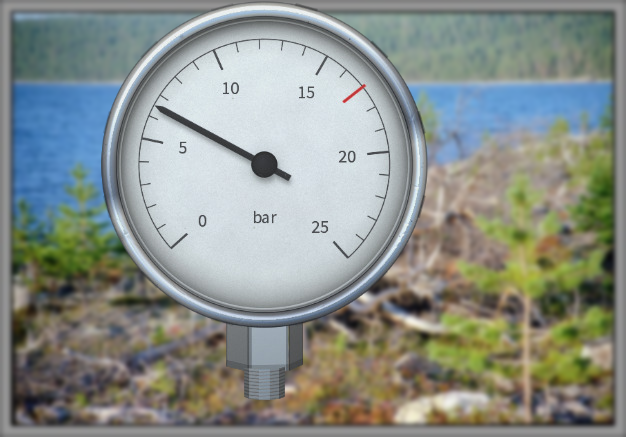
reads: {"value": 6.5, "unit": "bar"}
